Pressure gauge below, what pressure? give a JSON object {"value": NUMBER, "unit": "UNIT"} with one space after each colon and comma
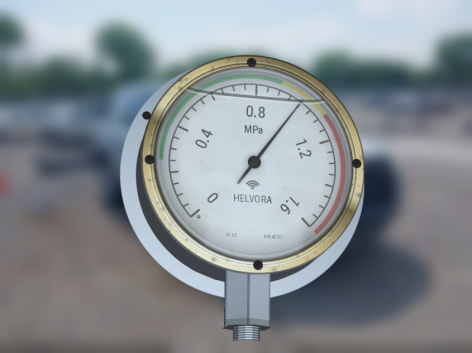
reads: {"value": 1, "unit": "MPa"}
